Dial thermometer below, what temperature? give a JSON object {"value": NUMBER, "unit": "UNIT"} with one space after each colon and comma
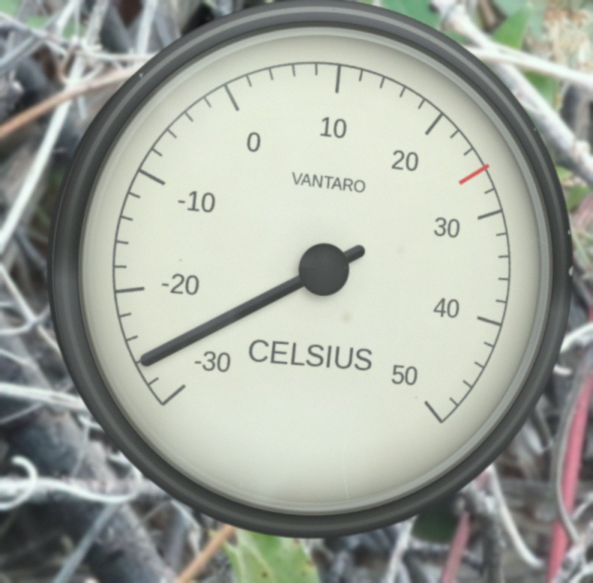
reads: {"value": -26, "unit": "°C"}
